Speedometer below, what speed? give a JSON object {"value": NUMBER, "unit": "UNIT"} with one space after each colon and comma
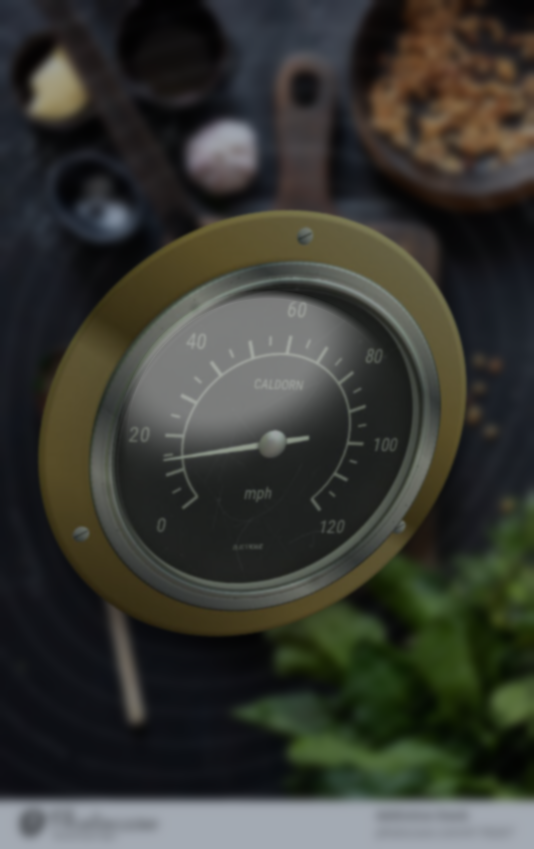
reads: {"value": 15, "unit": "mph"}
